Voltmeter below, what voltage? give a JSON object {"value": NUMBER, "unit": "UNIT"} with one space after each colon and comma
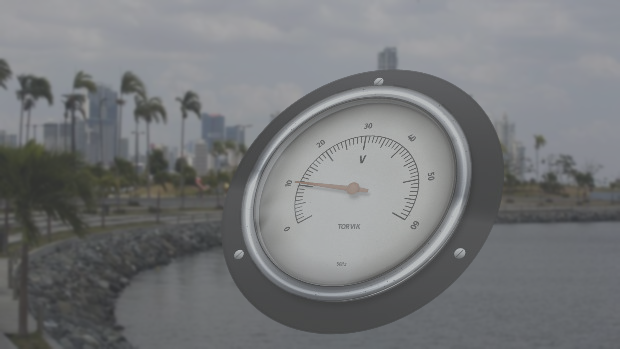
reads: {"value": 10, "unit": "V"}
